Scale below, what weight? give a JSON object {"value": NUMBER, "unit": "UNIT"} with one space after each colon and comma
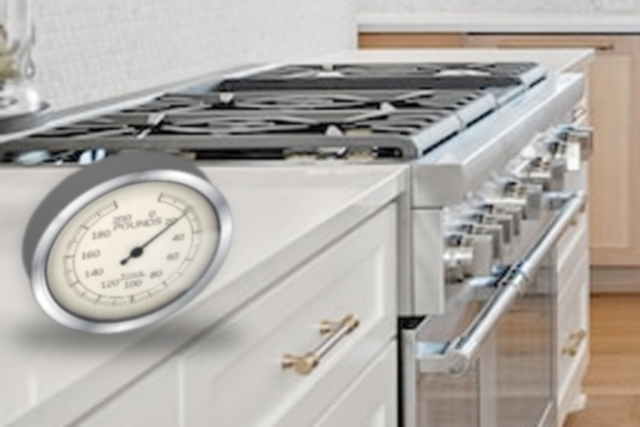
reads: {"value": 20, "unit": "lb"}
